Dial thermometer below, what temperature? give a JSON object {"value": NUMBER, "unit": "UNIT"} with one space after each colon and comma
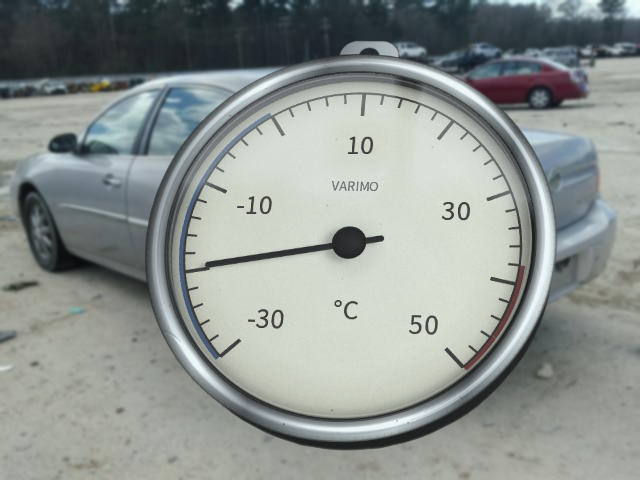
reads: {"value": -20, "unit": "°C"}
